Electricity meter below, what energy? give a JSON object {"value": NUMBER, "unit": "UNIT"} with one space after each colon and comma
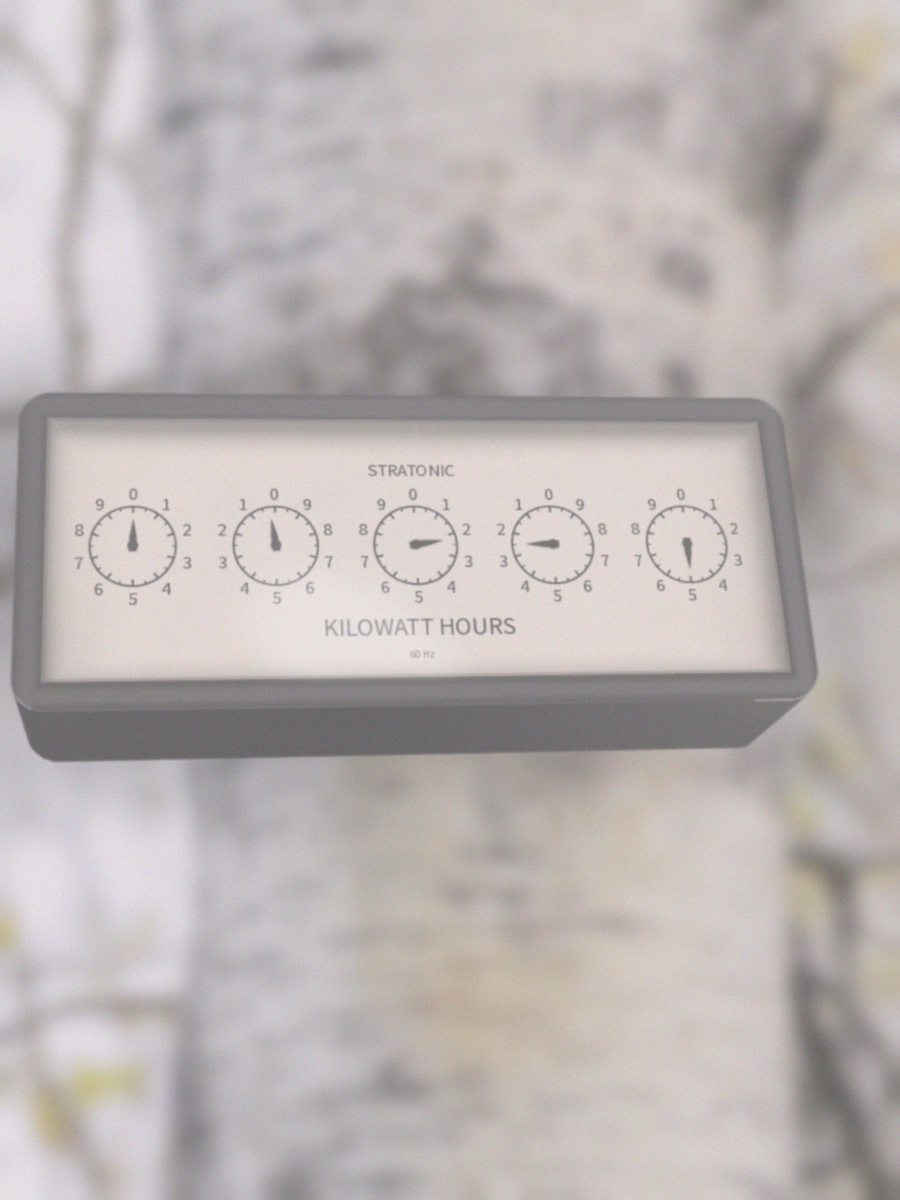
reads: {"value": 225, "unit": "kWh"}
